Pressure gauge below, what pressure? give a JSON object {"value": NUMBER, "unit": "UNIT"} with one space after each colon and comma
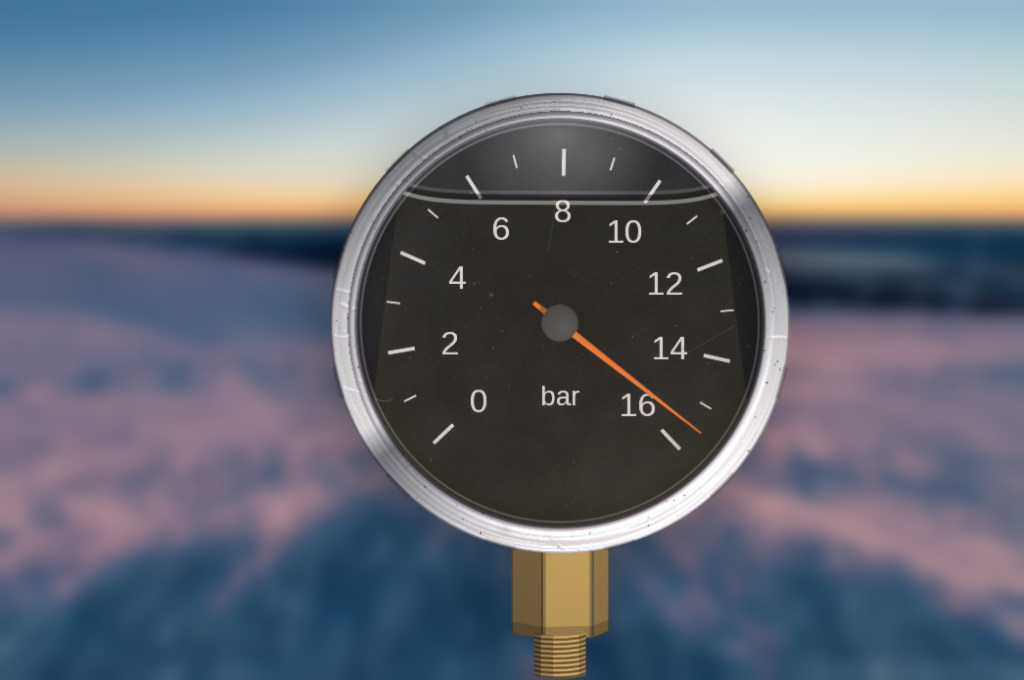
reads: {"value": 15.5, "unit": "bar"}
